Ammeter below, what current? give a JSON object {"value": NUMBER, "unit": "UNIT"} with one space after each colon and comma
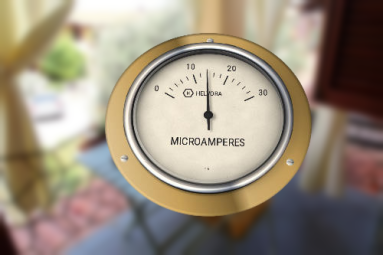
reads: {"value": 14, "unit": "µA"}
